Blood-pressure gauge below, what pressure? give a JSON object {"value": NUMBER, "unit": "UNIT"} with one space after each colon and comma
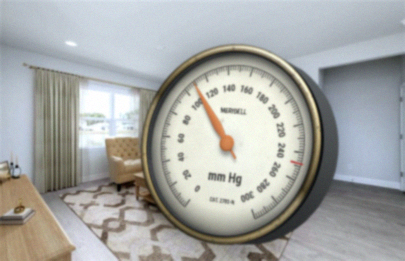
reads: {"value": 110, "unit": "mmHg"}
